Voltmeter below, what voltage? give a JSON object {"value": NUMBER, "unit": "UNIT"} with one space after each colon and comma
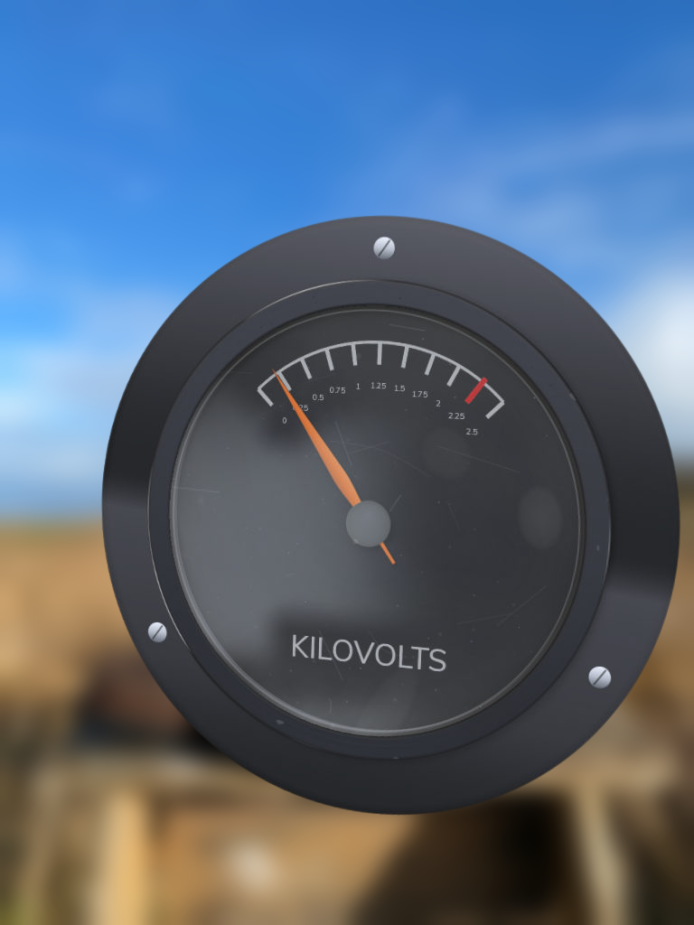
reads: {"value": 0.25, "unit": "kV"}
